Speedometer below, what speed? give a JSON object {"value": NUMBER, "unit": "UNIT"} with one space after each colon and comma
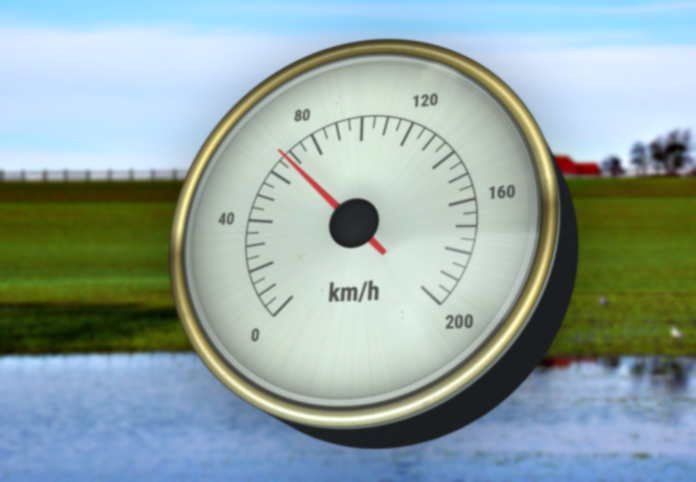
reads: {"value": 67.5, "unit": "km/h"}
